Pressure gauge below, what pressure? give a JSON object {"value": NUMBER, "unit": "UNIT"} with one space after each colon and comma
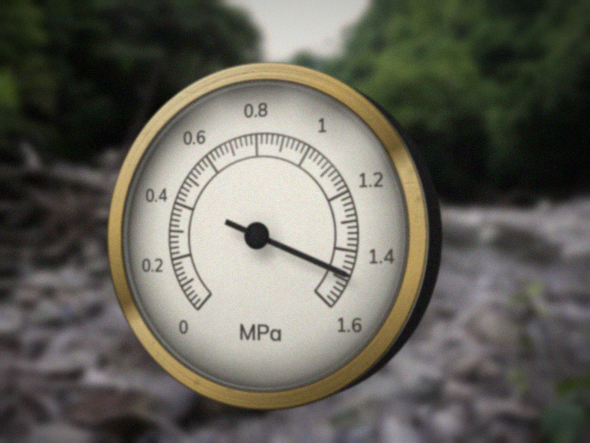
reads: {"value": 1.48, "unit": "MPa"}
